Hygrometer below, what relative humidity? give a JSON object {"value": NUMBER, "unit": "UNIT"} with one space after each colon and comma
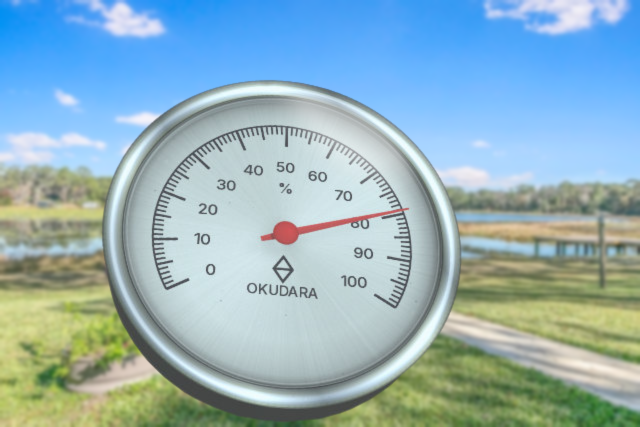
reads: {"value": 80, "unit": "%"}
